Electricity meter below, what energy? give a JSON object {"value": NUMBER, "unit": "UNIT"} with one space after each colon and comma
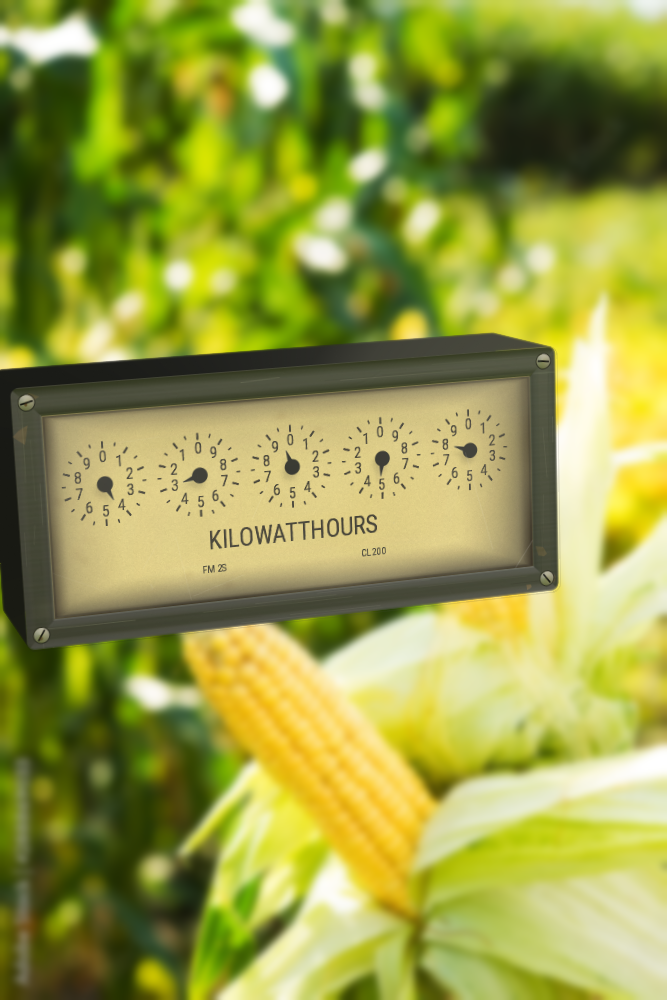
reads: {"value": 42948, "unit": "kWh"}
